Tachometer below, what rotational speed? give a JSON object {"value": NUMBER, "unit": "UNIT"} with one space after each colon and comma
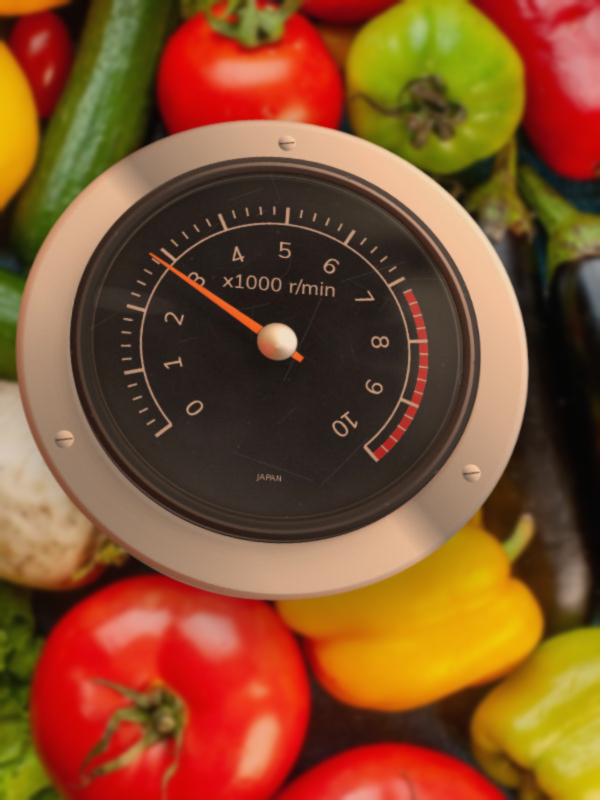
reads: {"value": 2800, "unit": "rpm"}
